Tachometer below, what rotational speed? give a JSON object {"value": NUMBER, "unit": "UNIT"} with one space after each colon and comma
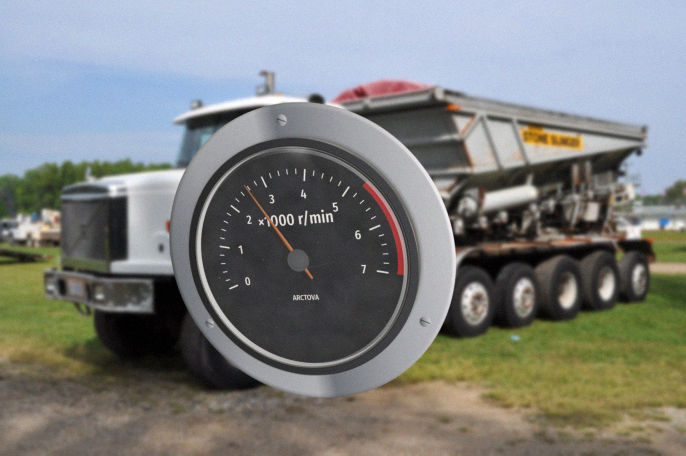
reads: {"value": 2600, "unit": "rpm"}
